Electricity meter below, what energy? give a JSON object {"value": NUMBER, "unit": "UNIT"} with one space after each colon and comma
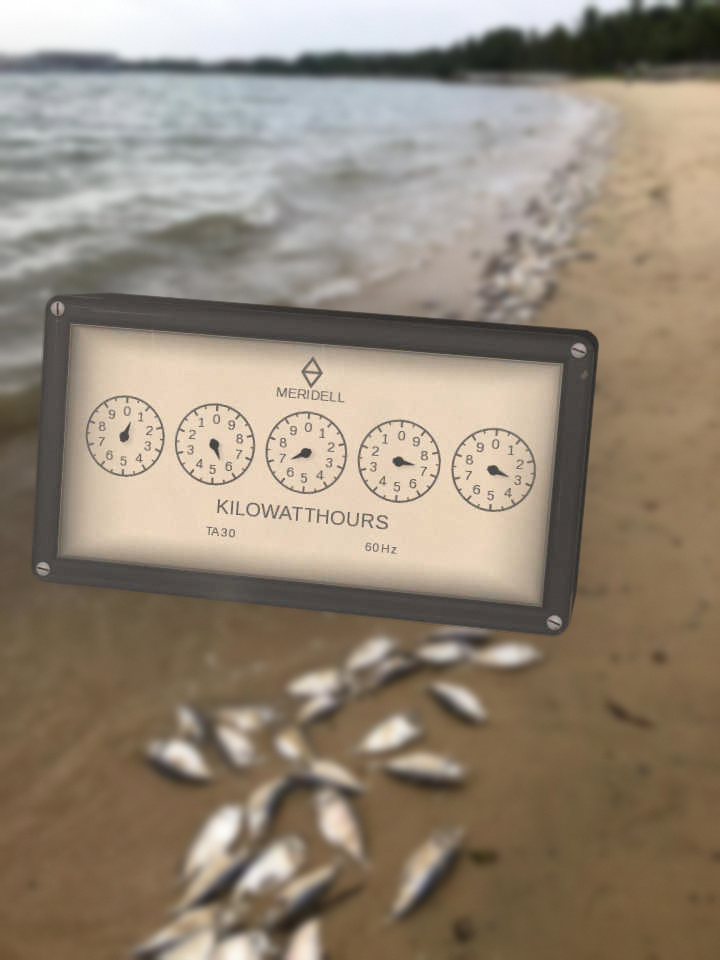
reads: {"value": 5673, "unit": "kWh"}
